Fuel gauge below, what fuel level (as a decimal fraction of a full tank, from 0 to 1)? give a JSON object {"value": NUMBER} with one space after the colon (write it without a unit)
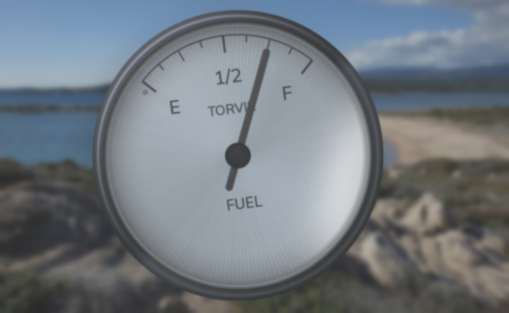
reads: {"value": 0.75}
